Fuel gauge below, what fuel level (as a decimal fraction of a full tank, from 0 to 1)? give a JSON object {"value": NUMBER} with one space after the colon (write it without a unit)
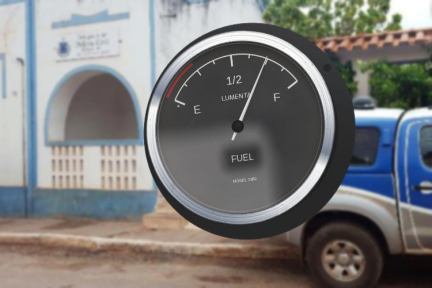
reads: {"value": 0.75}
